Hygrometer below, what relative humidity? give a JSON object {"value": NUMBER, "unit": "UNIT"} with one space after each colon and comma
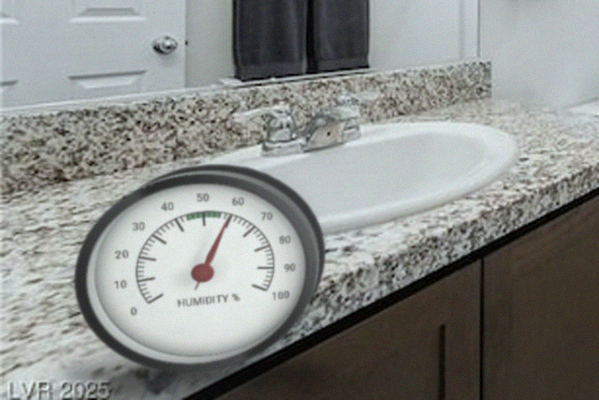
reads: {"value": 60, "unit": "%"}
